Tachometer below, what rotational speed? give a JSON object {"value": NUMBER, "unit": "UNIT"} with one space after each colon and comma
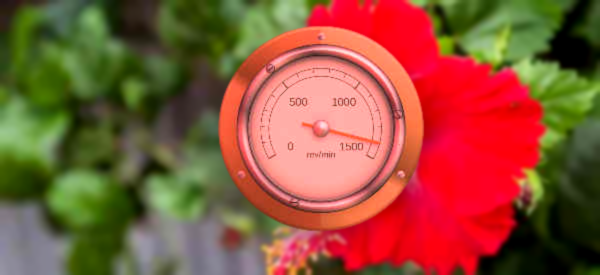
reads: {"value": 1400, "unit": "rpm"}
